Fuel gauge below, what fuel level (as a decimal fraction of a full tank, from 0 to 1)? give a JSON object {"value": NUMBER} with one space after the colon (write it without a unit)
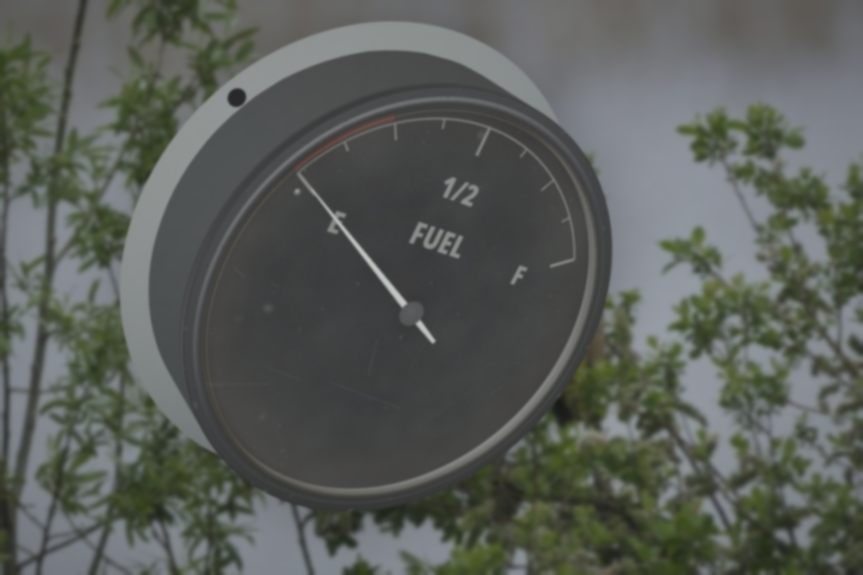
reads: {"value": 0}
